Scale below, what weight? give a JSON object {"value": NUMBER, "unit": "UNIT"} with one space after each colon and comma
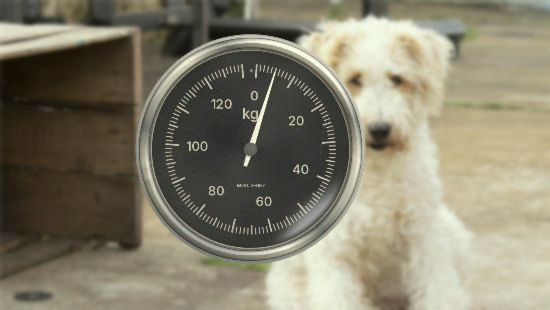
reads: {"value": 5, "unit": "kg"}
